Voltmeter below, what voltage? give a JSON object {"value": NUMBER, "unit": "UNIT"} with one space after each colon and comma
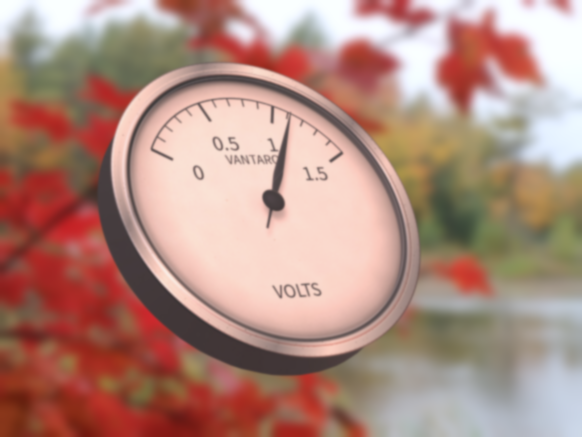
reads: {"value": 1.1, "unit": "V"}
